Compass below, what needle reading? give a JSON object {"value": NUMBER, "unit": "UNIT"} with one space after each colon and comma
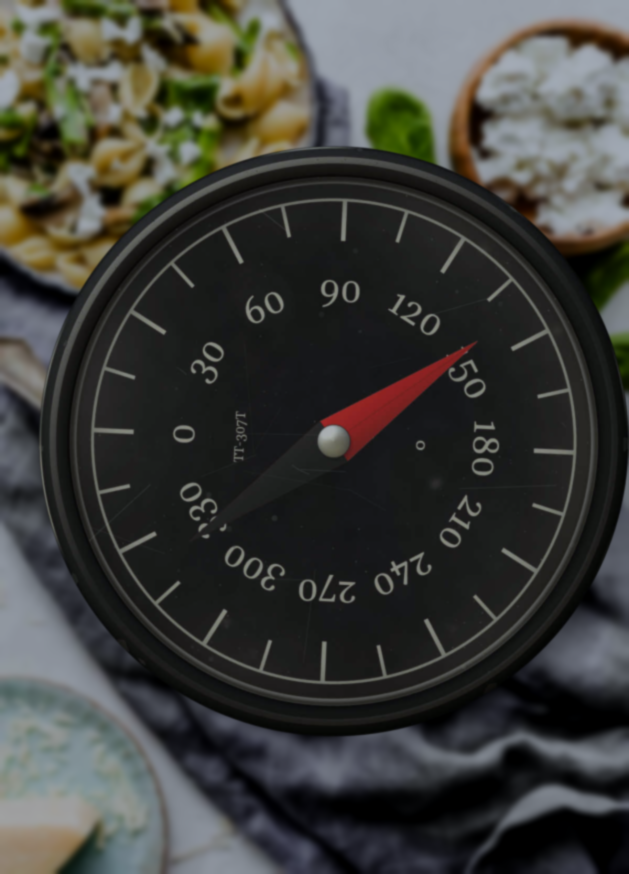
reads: {"value": 142.5, "unit": "°"}
